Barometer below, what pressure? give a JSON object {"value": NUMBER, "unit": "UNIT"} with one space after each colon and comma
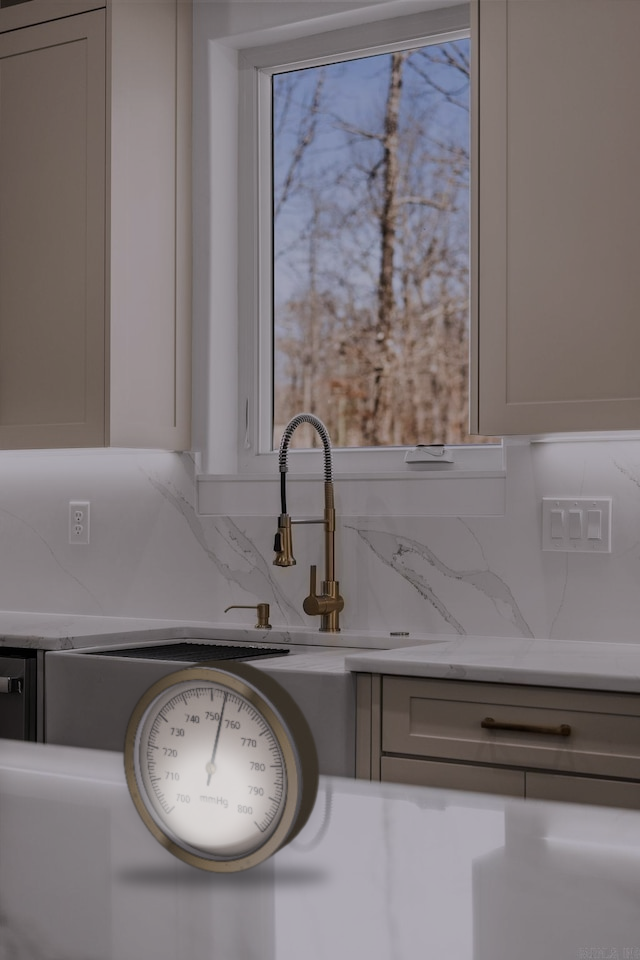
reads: {"value": 755, "unit": "mmHg"}
